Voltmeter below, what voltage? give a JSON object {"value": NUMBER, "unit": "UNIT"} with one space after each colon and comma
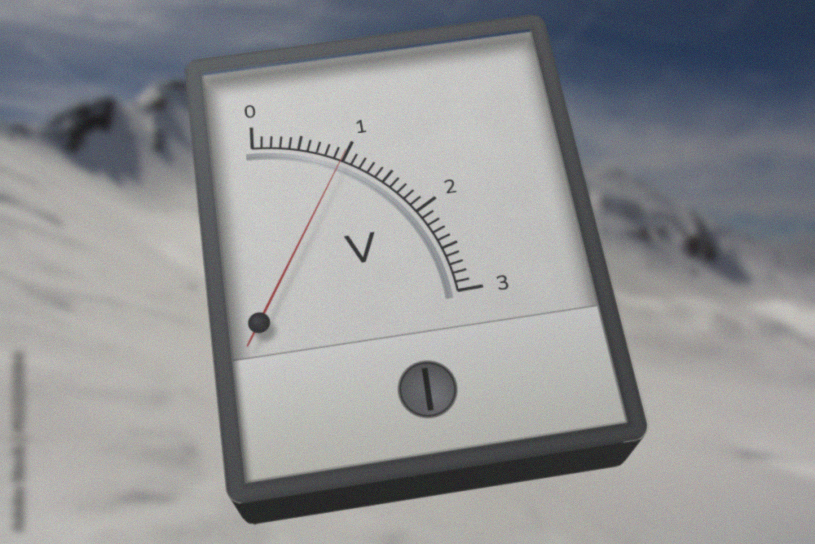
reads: {"value": 1, "unit": "V"}
